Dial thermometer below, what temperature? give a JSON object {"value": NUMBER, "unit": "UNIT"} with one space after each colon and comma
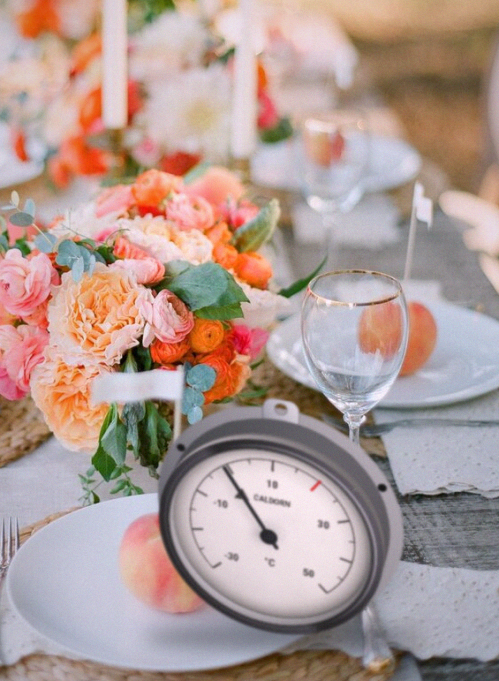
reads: {"value": 0, "unit": "°C"}
